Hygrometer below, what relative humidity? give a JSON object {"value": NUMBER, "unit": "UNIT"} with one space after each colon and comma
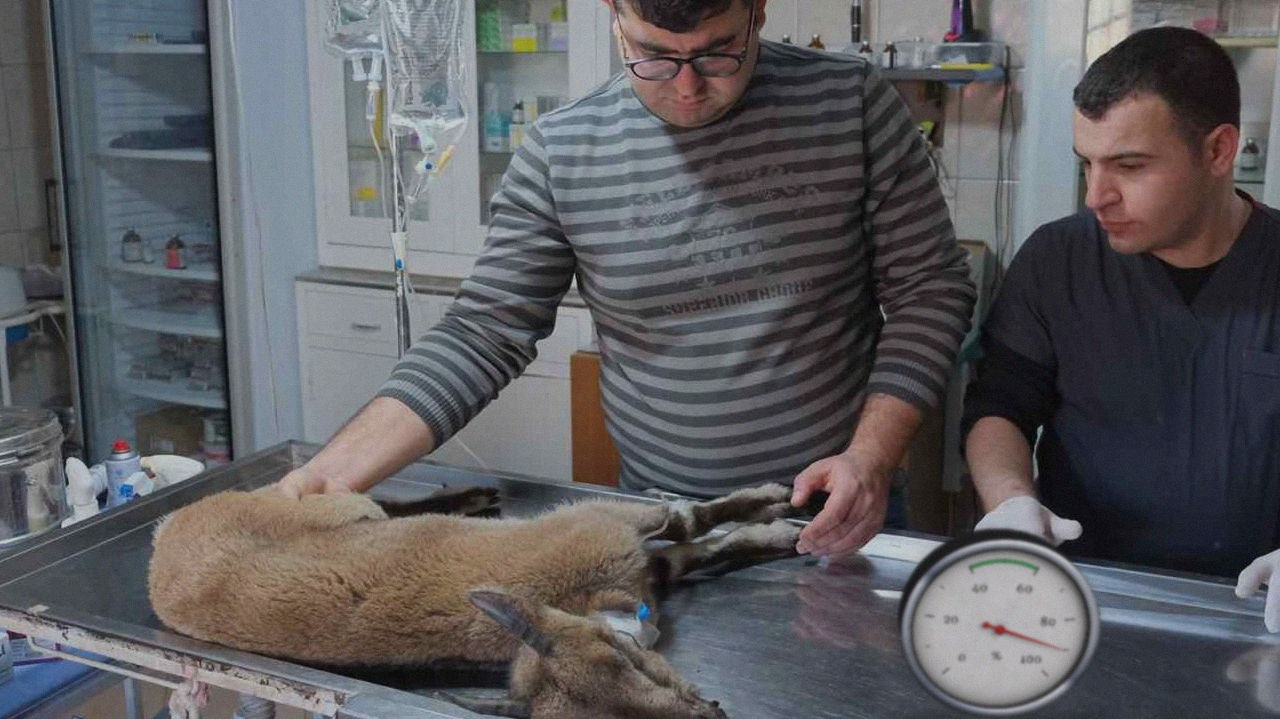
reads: {"value": 90, "unit": "%"}
